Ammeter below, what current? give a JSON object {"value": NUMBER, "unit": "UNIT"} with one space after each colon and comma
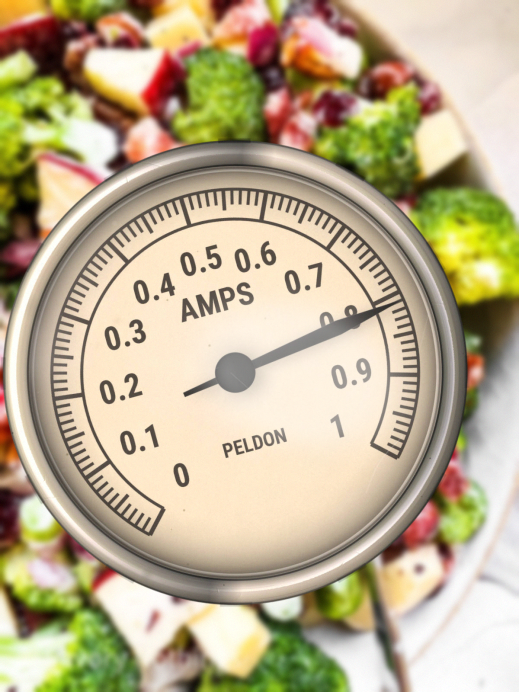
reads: {"value": 0.81, "unit": "A"}
